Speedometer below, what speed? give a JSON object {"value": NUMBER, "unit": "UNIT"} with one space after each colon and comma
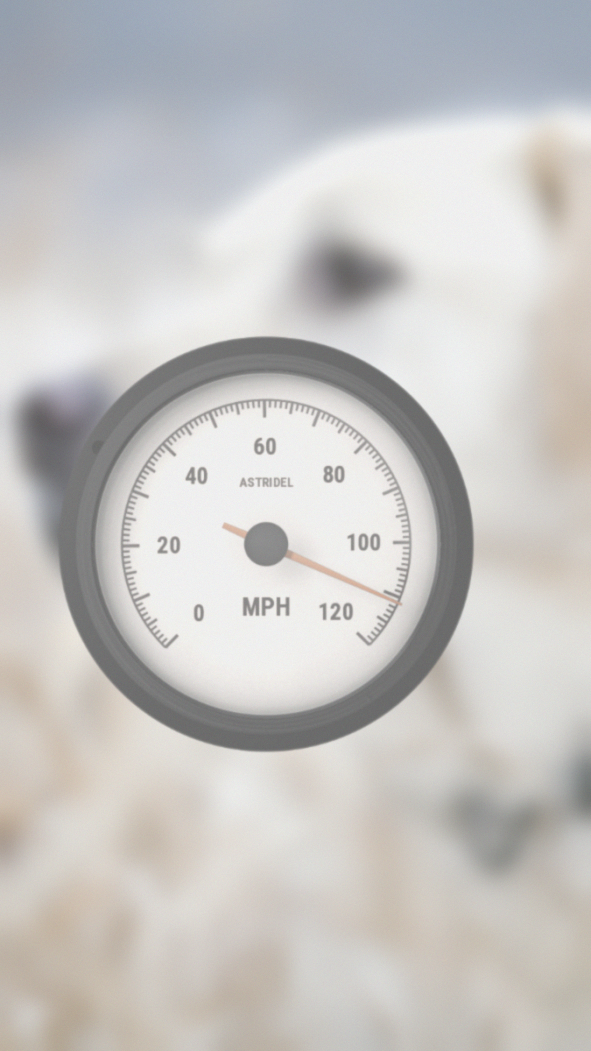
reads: {"value": 111, "unit": "mph"}
